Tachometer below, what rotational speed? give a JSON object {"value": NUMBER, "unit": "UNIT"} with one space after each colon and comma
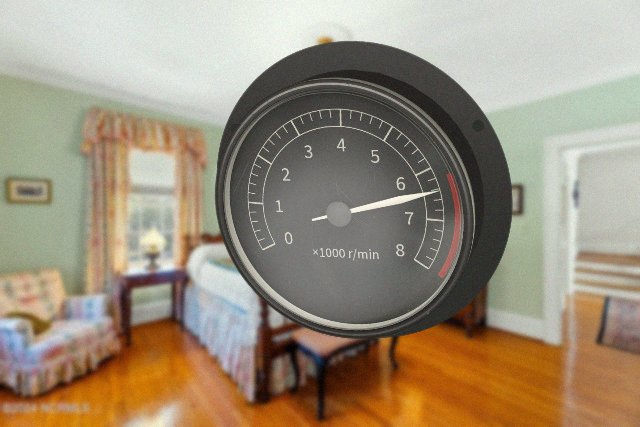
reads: {"value": 6400, "unit": "rpm"}
